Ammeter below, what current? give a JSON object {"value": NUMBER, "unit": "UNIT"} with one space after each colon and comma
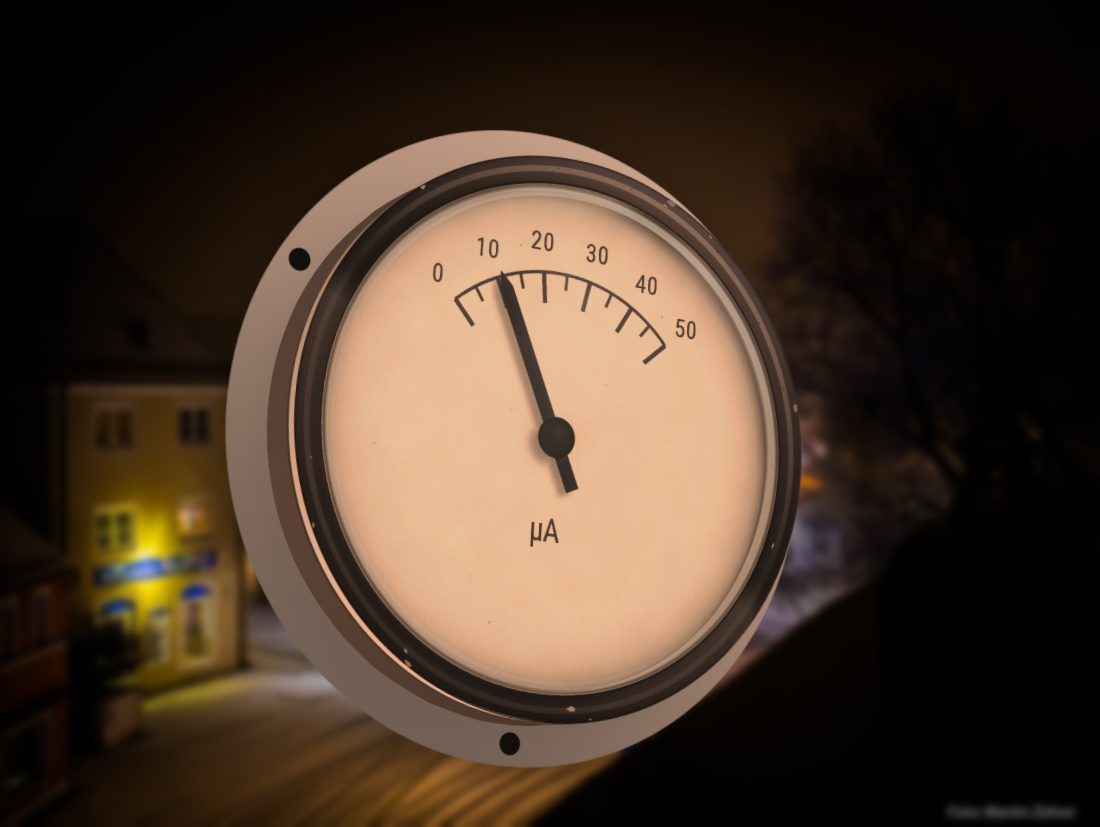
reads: {"value": 10, "unit": "µA"}
